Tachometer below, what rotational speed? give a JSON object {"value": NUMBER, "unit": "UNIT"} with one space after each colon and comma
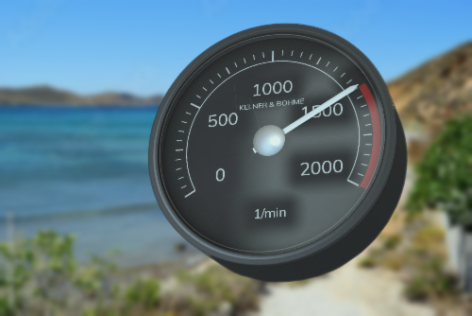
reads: {"value": 1500, "unit": "rpm"}
